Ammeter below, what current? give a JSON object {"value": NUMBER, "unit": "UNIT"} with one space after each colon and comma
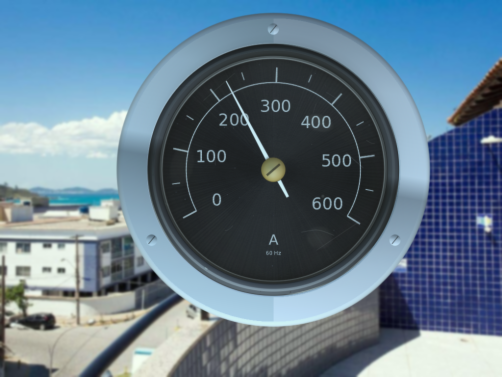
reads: {"value": 225, "unit": "A"}
